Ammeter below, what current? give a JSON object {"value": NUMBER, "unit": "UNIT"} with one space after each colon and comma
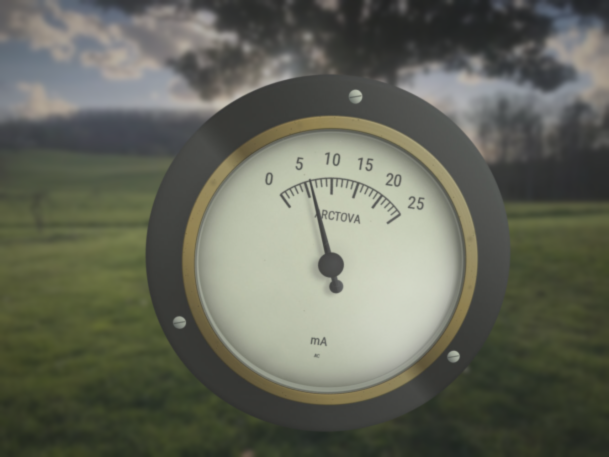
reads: {"value": 6, "unit": "mA"}
